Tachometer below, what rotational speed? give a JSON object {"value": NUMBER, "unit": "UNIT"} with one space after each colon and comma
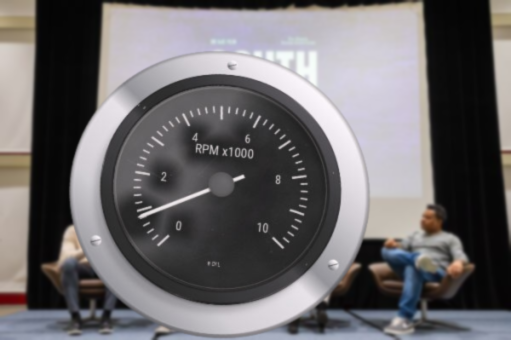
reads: {"value": 800, "unit": "rpm"}
